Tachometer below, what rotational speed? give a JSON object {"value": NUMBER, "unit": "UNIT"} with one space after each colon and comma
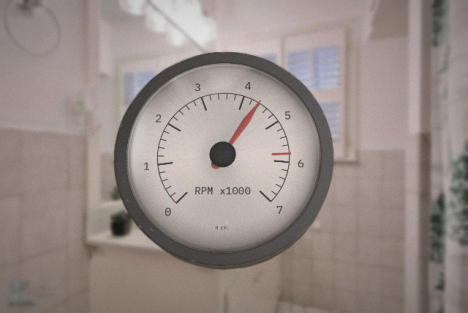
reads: {"value": 4400, "unit": "rpm"}
